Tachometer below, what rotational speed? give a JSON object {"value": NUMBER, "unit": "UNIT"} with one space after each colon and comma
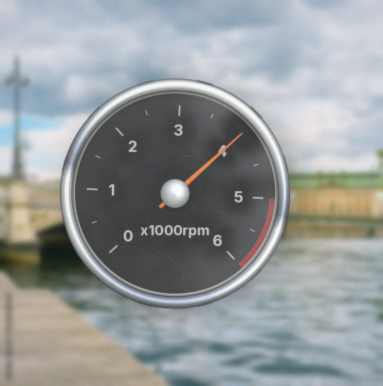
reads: {"value": 4000, "unit": "rpm"}
